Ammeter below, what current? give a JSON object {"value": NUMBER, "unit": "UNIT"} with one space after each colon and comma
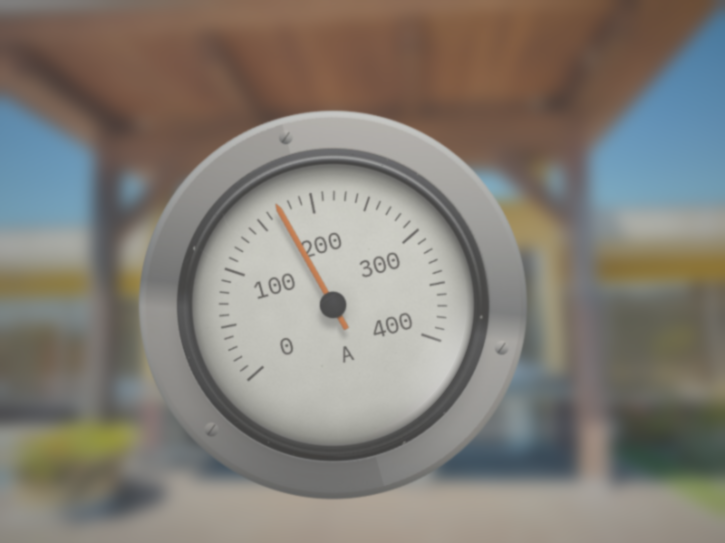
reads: {"value": 170, "unit": "A"}
